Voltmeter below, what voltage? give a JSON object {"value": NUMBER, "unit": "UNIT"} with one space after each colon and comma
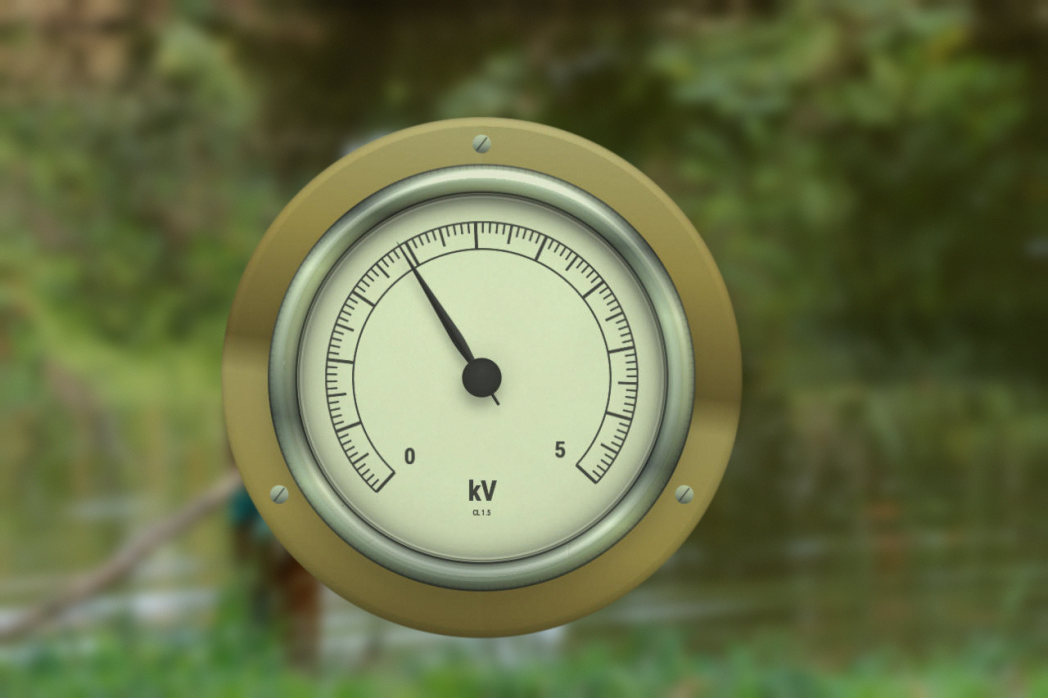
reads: {"value": 1.95, "unit": "kV"}
